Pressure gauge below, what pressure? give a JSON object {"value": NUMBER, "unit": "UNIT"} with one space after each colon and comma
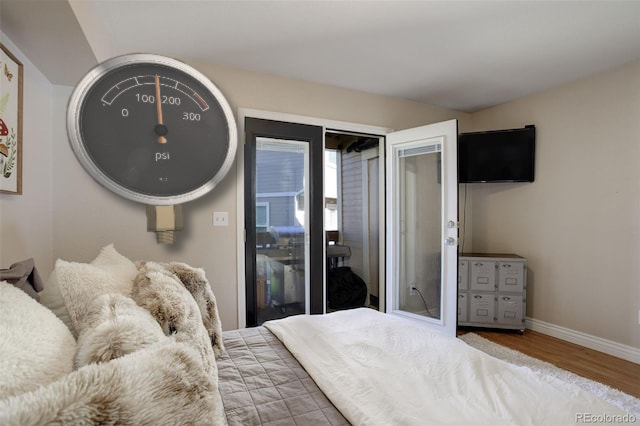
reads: {"value": 150, "unit": "psi"}
